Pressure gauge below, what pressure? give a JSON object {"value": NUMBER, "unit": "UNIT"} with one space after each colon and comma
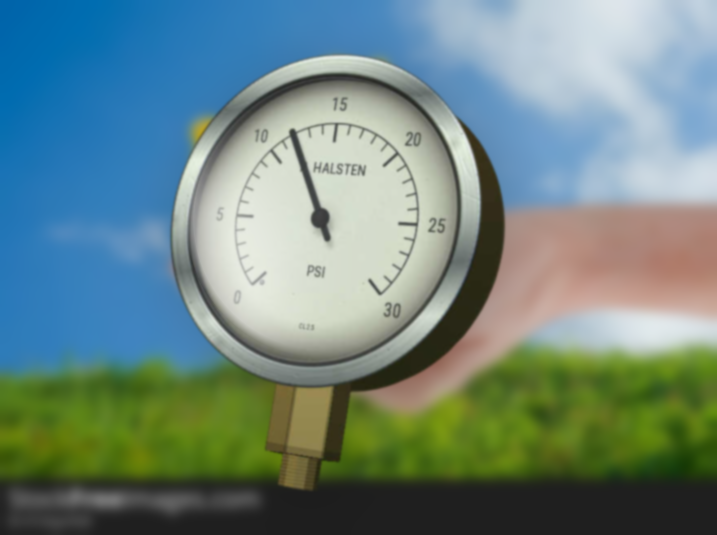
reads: {"value": 12, "unit": "psi"}
